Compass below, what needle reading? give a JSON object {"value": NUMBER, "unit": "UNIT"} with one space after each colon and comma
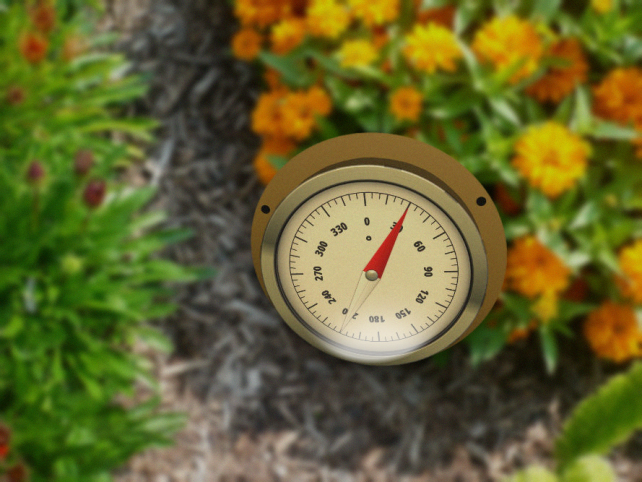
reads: {"value": 30, "unit": "°"}
